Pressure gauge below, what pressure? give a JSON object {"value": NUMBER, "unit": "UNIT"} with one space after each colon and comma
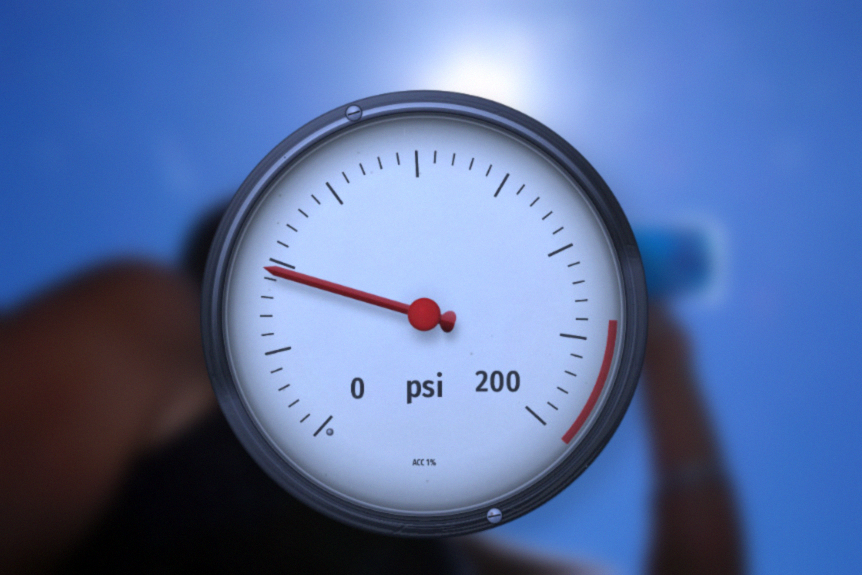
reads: {"value": 47.5, "unit": "psi"}
